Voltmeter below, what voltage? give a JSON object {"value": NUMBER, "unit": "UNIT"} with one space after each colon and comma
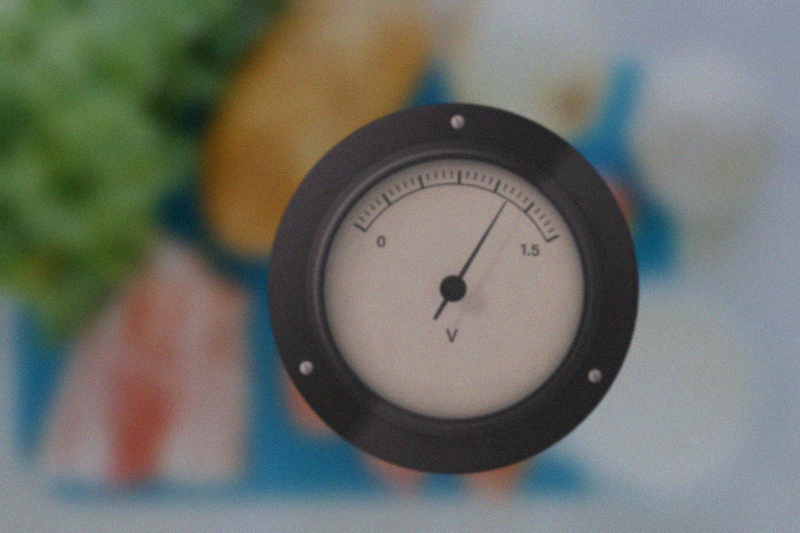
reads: {"value": 1.1, "unit": "V"}
